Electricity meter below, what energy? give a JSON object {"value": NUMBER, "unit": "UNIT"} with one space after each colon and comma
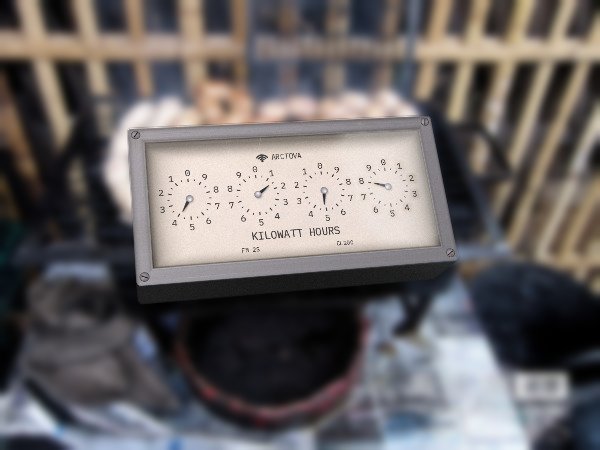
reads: {"value": 4148, "unit": "kWh"}
